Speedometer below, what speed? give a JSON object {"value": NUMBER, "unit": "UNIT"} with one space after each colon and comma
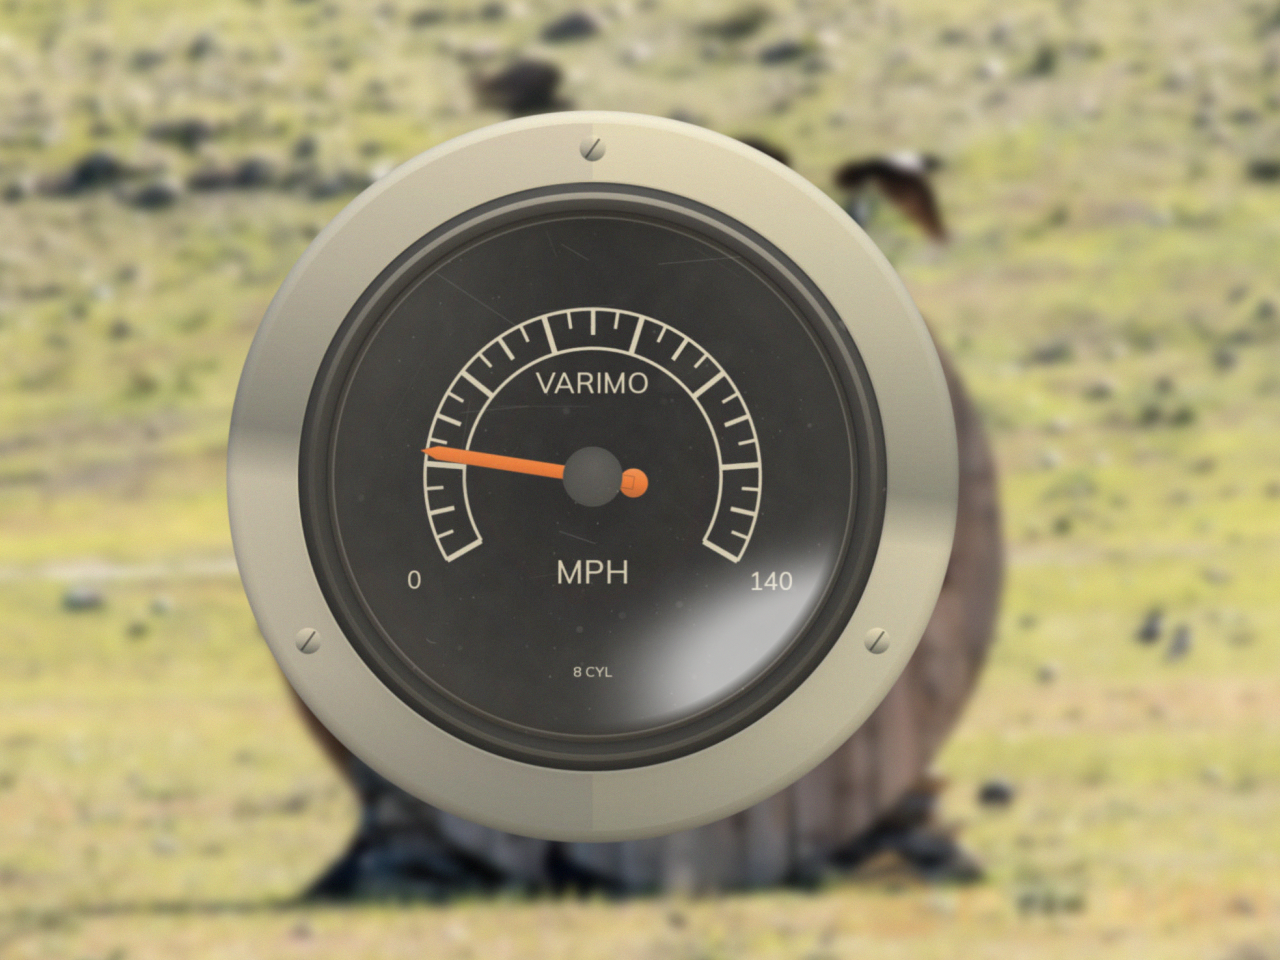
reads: {"value": 22.5, "unit": "mph"}
